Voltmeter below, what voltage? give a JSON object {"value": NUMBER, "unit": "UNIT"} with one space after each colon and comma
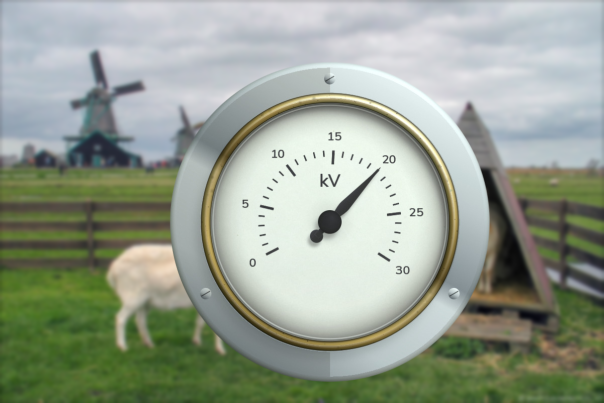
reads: {"value": 20, "unit": "kV"}
